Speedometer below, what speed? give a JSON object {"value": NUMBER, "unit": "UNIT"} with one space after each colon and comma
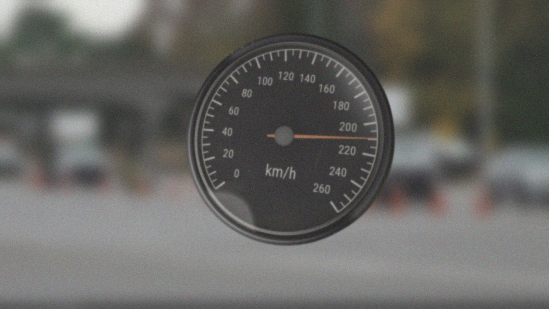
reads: {"value": 210, "unit": "km/h"}
